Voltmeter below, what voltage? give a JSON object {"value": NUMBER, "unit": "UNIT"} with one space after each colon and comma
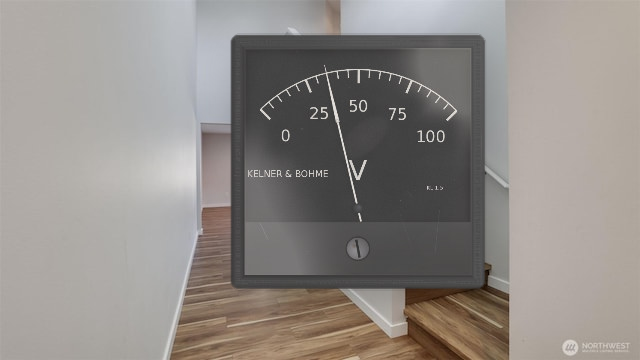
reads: {"value": 35, "unit": "V"}
